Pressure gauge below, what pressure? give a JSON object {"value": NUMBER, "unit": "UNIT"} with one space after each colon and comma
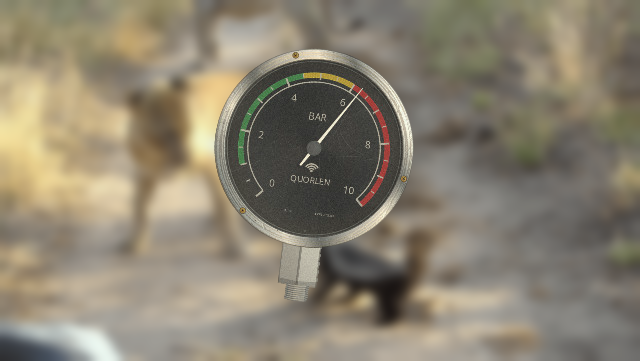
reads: {"value": 6.25, "unit": "bar"}
